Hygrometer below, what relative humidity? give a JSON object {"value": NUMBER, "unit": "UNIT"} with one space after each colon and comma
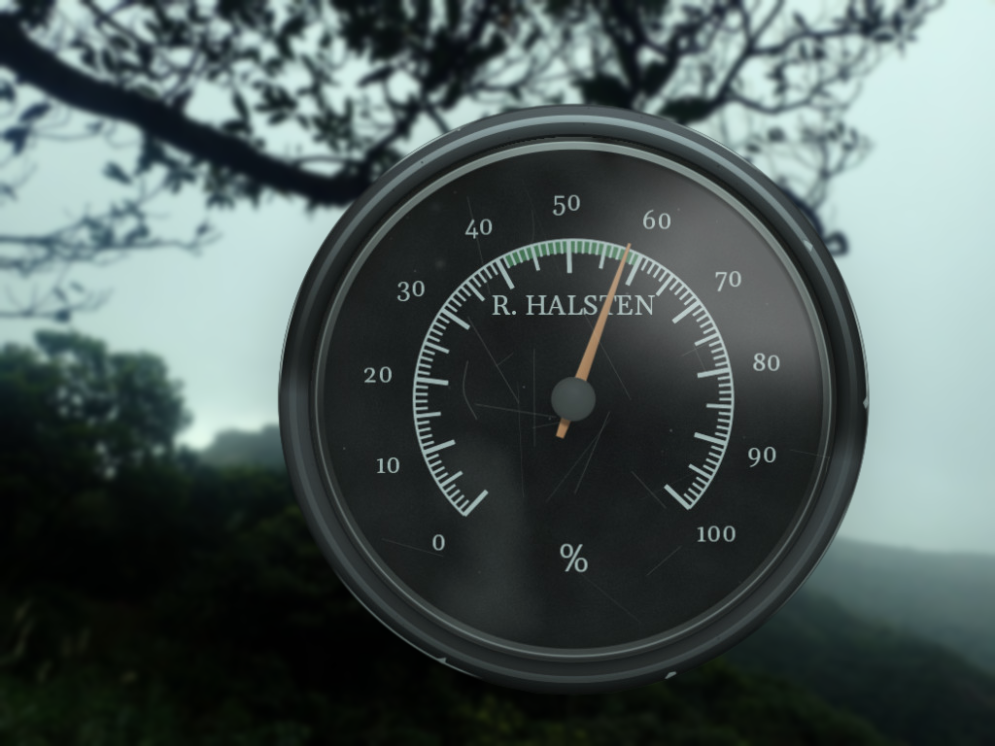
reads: {"value": 58, "unit": "%"}
